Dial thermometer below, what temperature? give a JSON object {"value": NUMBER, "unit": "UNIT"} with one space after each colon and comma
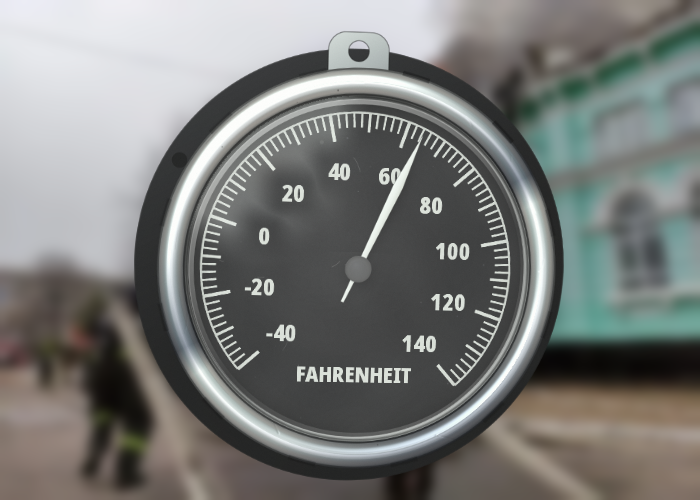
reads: {"value": 64, "unit": "°F"}
